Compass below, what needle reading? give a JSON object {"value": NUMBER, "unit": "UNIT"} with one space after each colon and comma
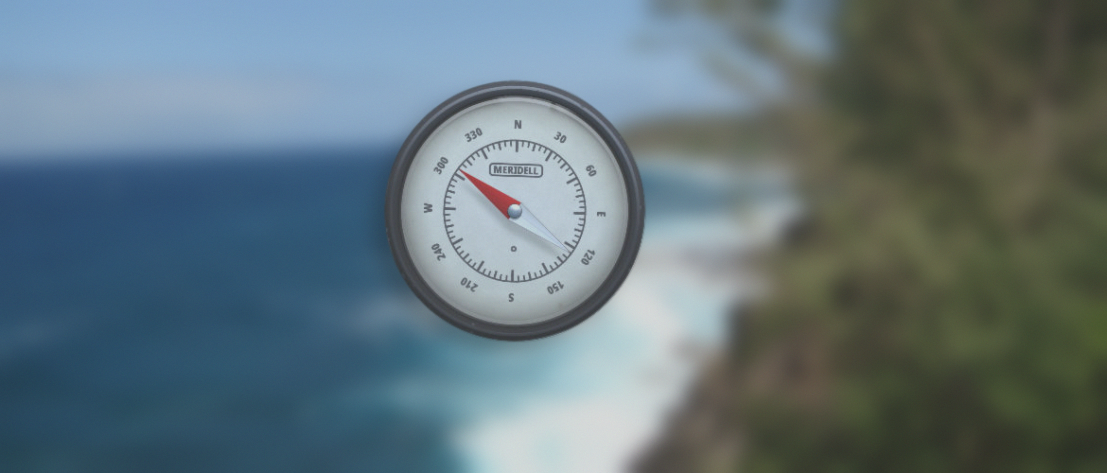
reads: {"value": 305, "unit": "°"}
